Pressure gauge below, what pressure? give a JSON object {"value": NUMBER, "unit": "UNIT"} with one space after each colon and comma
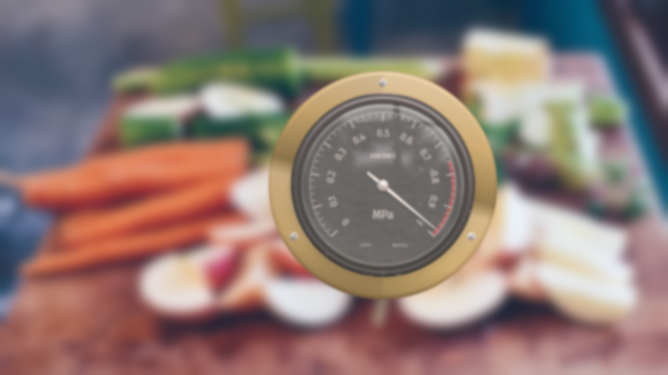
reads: {"value": 0.98, "unit": "MPa"}
